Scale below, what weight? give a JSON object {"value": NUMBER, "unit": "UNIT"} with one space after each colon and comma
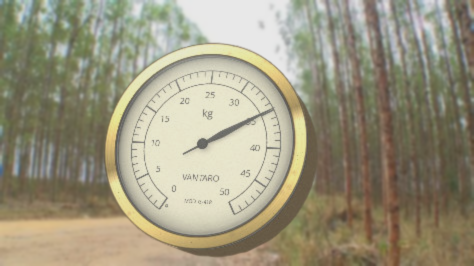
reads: {"value": 35, "unit": "kg"}
